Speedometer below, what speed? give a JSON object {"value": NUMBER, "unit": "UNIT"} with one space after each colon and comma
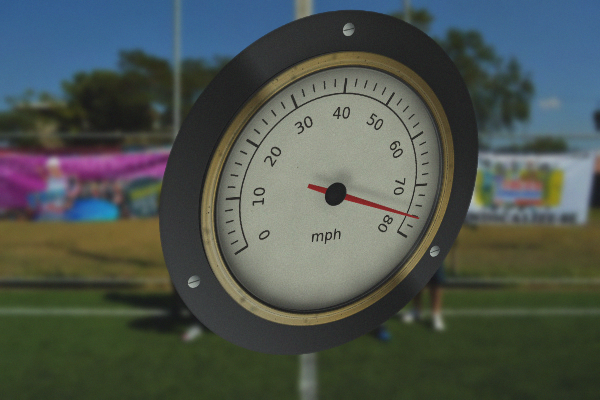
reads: {"value": 76, "unit": "mph"}
